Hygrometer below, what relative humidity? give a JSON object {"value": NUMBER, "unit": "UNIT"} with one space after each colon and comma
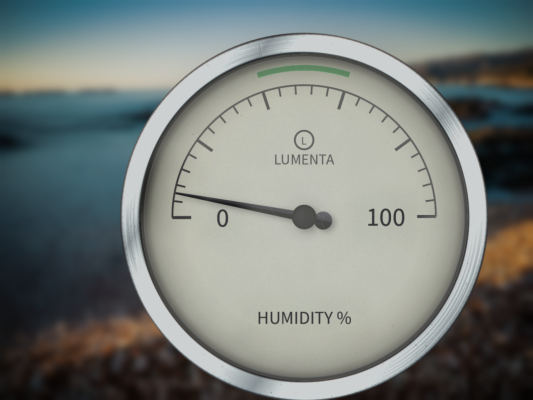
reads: {"value": 6, "unit": "%"}
